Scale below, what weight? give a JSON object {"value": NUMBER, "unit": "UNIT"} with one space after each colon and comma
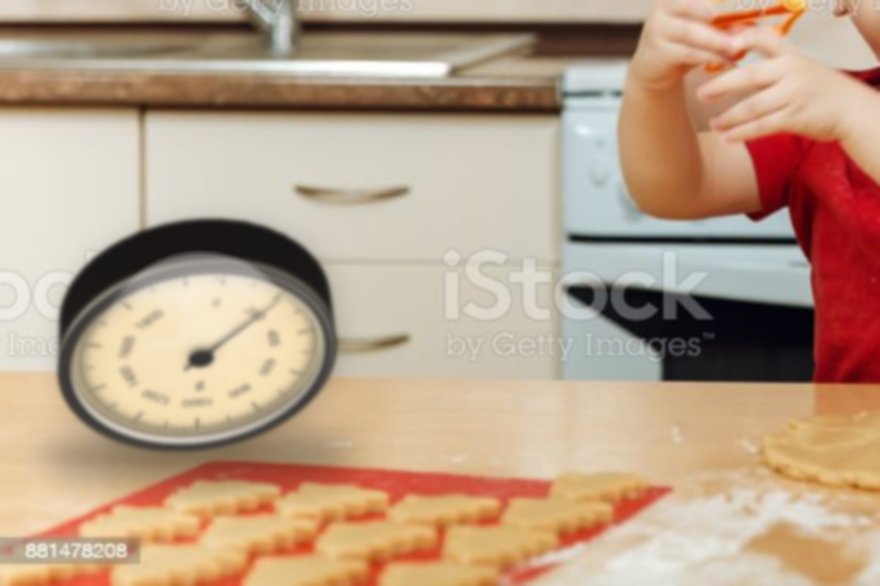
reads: {"value": 200, "unit": "g"}
